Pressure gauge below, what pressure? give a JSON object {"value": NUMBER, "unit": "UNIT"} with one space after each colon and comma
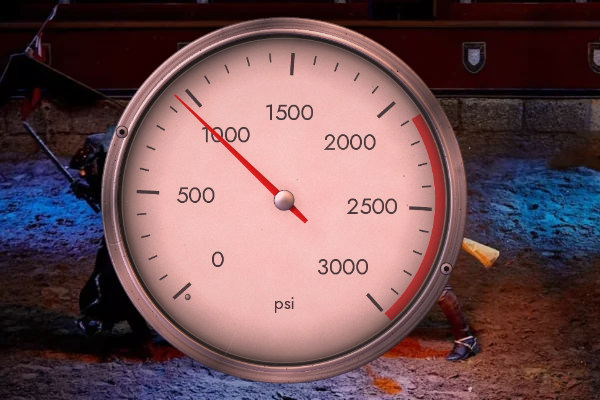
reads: {"value": 950, "unit": "psi"}
